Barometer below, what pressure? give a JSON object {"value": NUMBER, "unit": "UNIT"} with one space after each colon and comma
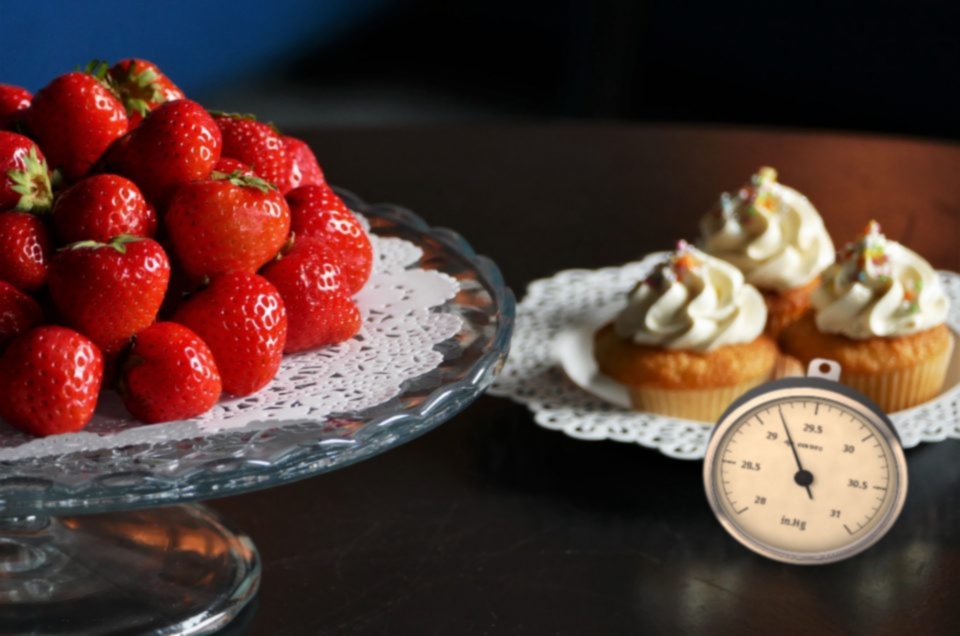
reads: {"value": 29.2, "unit": "inHg"}
